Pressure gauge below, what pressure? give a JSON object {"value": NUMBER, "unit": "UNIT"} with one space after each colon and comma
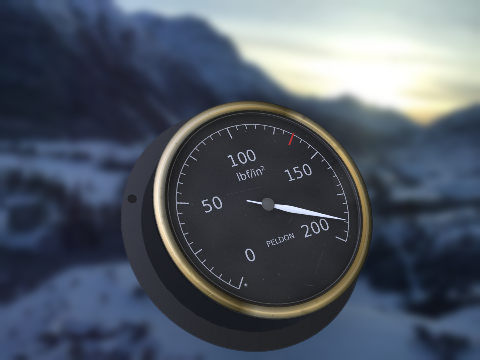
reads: {"value": 190, "unit": "psi"}
